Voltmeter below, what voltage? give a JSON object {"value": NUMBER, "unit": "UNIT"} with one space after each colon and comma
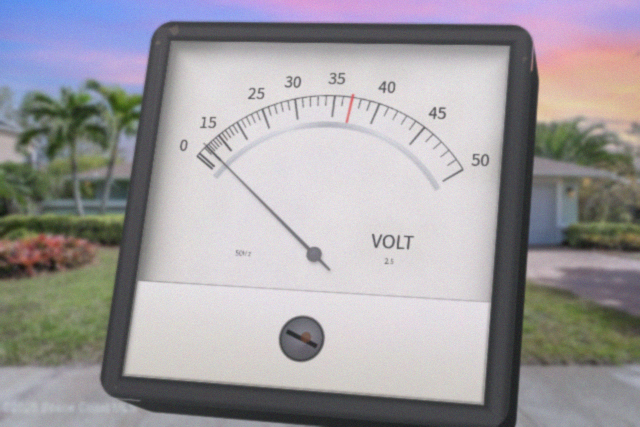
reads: {"value": 10, "unit": "V"}
